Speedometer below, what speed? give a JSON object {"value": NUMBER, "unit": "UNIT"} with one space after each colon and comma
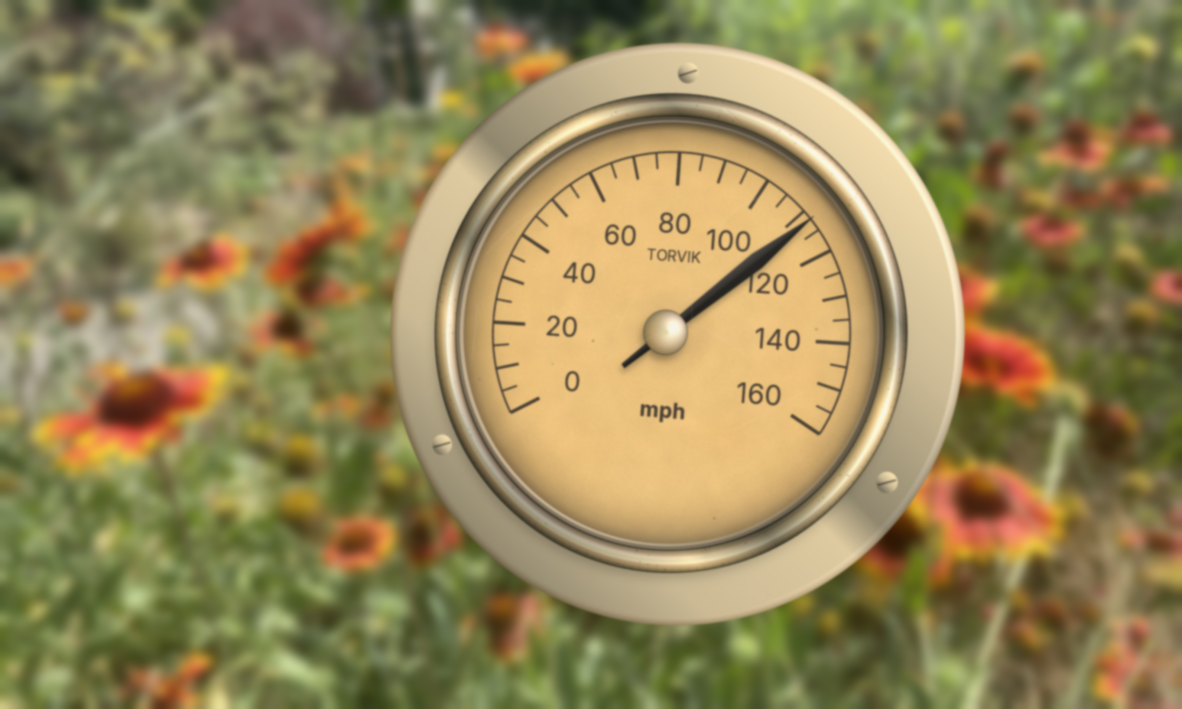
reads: {"value": 112.5, "unit": "mph"}
